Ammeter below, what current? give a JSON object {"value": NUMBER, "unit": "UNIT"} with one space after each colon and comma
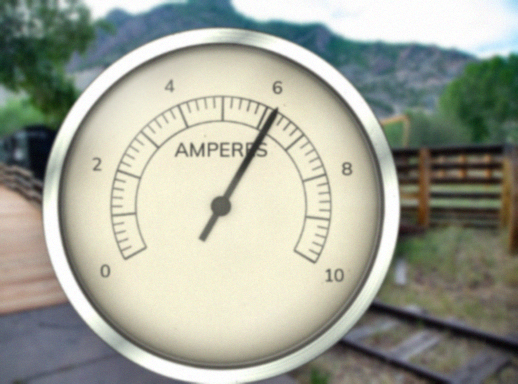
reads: {"value": 6.2, "unit": "A"}
